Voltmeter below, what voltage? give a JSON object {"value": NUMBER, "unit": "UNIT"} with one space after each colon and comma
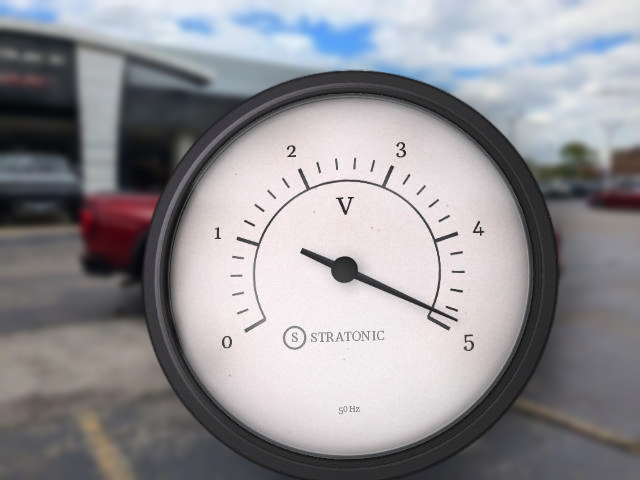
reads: {"value": 4.9, "unit": "V"}
